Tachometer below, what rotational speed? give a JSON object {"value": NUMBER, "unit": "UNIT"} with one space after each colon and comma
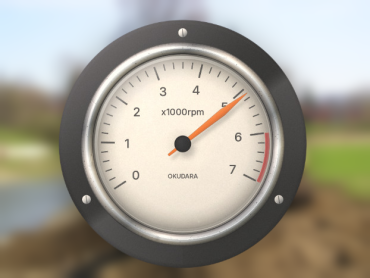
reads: {"value": 5100, "unit": "rpm"}
